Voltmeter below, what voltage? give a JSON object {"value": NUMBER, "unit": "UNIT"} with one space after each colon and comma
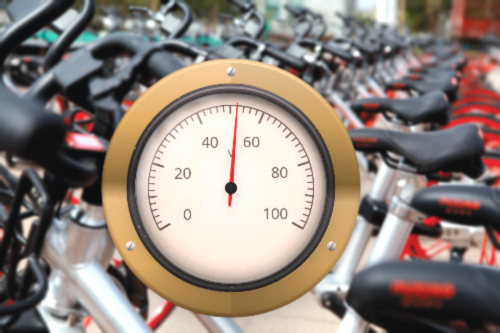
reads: {"value": 52, "unit": "V"}
